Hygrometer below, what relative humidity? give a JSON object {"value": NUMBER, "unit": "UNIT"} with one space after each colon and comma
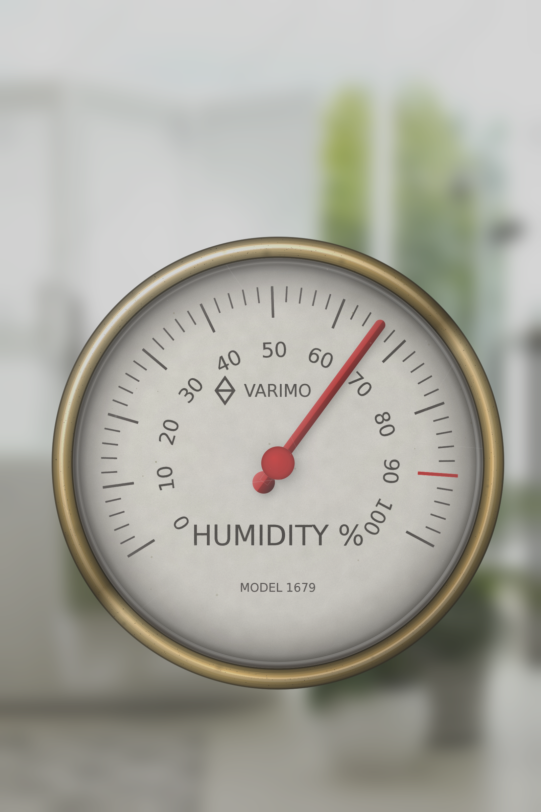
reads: {"value": 66, "unit": "%"}
